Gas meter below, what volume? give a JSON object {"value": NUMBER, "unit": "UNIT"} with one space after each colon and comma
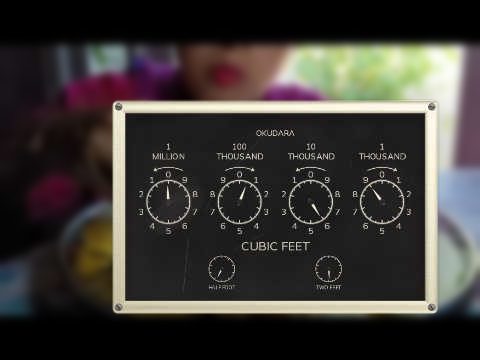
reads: {"value": 5900, "unit": "ft³"}
